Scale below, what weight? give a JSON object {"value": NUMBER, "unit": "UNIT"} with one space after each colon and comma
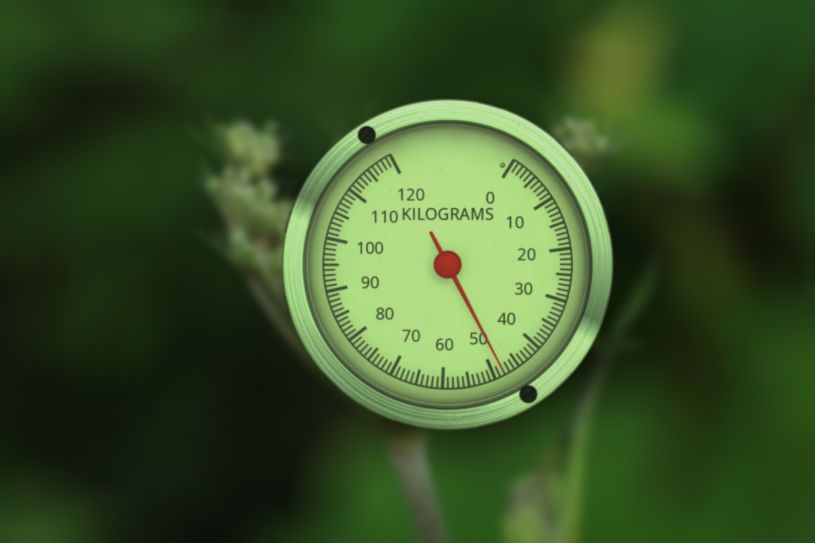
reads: {"value": 48, "unit": "kg"}
